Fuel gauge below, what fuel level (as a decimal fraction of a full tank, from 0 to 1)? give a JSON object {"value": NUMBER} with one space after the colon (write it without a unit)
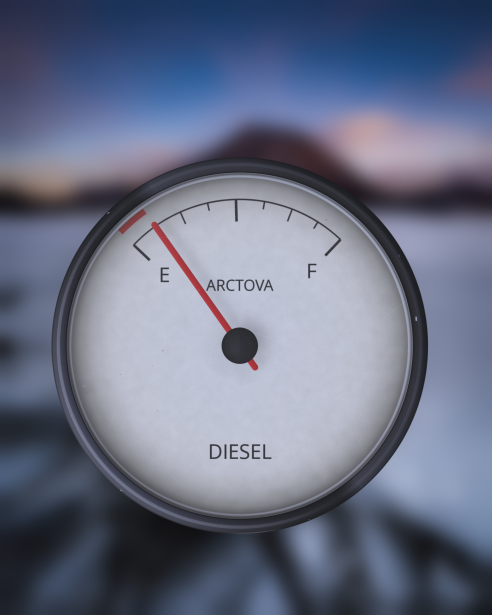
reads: {"value": 0.125}
